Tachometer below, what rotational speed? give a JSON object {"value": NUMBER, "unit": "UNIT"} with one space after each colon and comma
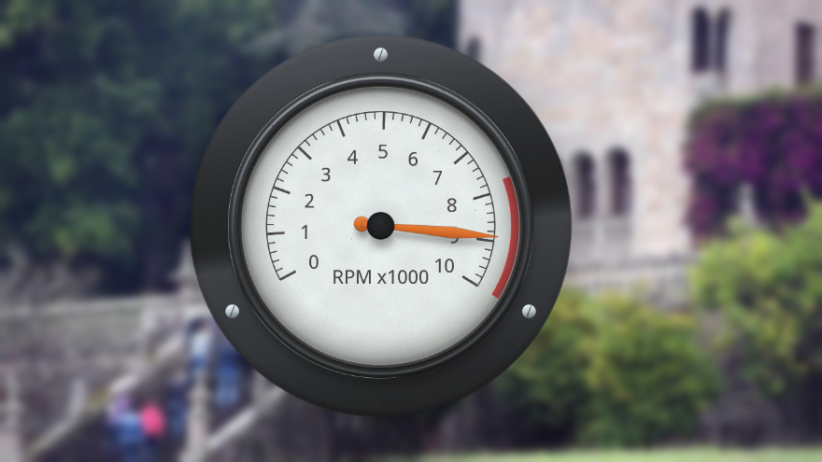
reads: {"value": 8900, "unit": "rpm"}
